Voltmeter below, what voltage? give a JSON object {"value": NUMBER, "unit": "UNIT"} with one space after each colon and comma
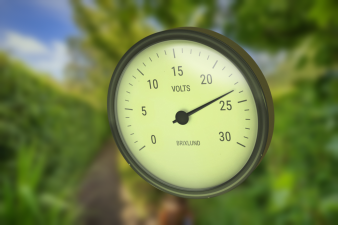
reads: {"value": 23.5, "unit": "V"}
